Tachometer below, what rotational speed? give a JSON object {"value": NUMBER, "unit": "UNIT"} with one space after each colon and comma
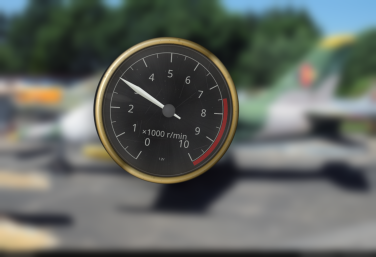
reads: {"value": 3000, "unit": "rpm"}
